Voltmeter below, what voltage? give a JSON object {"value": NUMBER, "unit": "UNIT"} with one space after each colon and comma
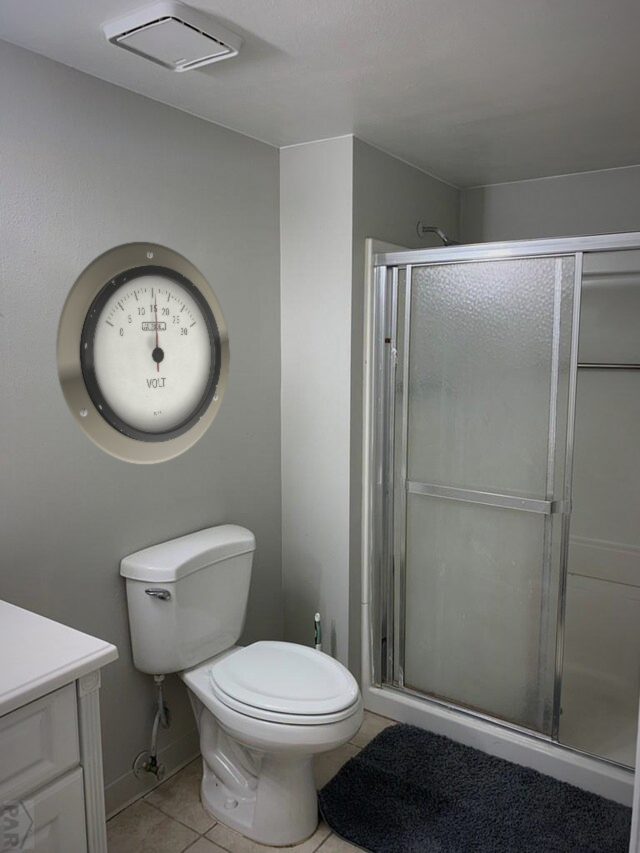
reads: {"value": 15, "unit": "V"}
